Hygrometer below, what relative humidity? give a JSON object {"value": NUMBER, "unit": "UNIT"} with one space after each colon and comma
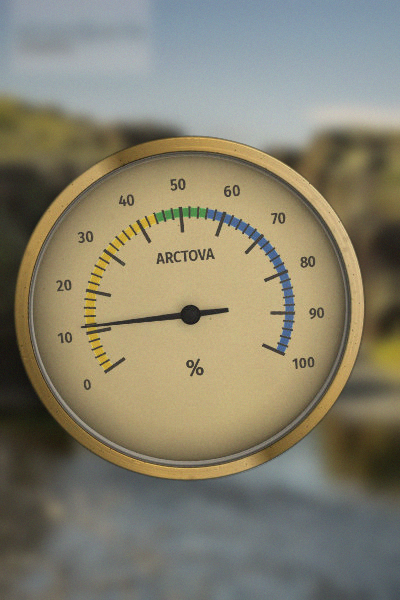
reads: {"value": 12, "unit": "%"}
